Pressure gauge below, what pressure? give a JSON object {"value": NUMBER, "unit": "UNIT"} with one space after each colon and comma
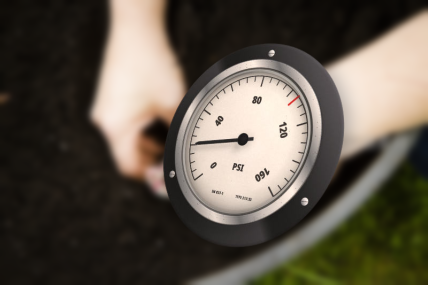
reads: {"value": 20, "unit": "psi"}
